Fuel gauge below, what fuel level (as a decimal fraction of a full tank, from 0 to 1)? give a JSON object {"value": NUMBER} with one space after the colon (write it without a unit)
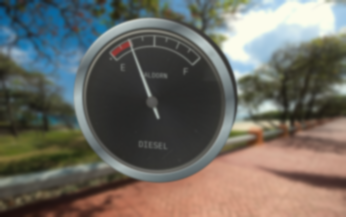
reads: {"value": 0.25}
